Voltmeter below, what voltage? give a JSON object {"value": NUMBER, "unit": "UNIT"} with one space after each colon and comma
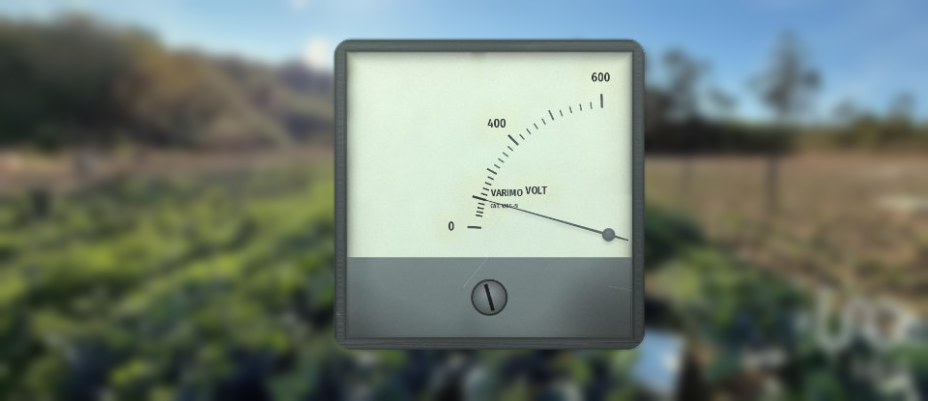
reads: {"value": 200, "unit": "V"}
